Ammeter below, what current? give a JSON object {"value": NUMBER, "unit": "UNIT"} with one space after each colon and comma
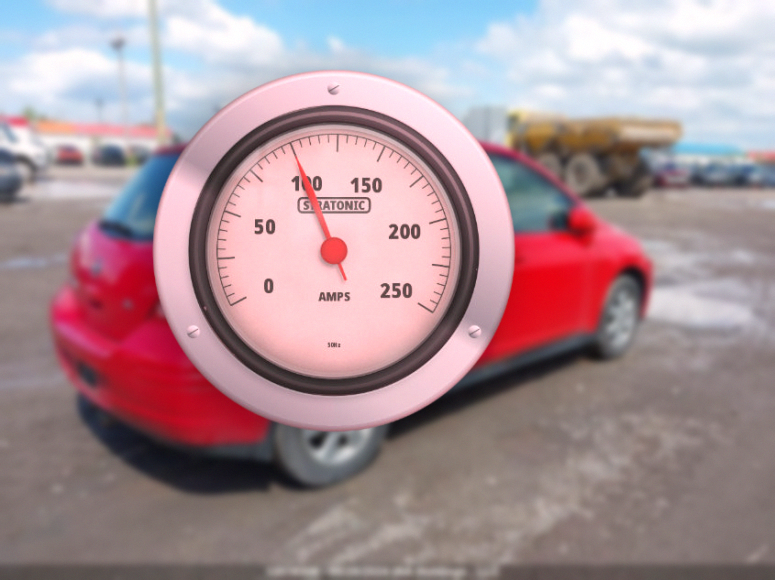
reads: {"value": 100, "unit": "A"}
